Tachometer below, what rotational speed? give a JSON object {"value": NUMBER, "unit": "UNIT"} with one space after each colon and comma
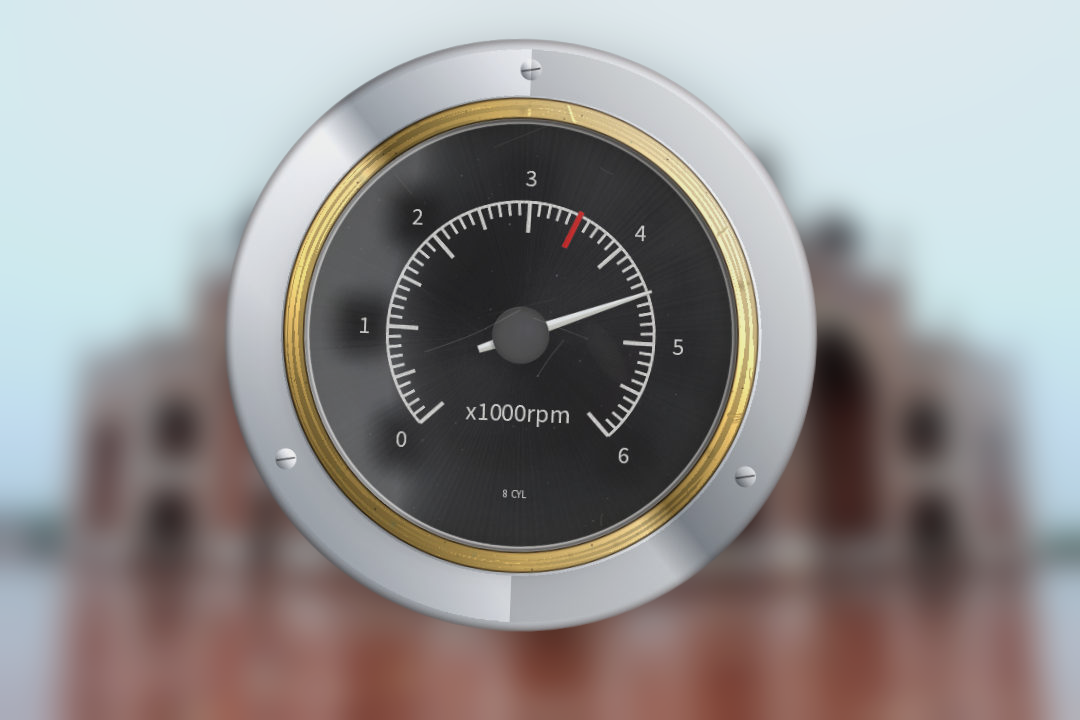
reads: {"value": 4500, "unit": "rpm"}
